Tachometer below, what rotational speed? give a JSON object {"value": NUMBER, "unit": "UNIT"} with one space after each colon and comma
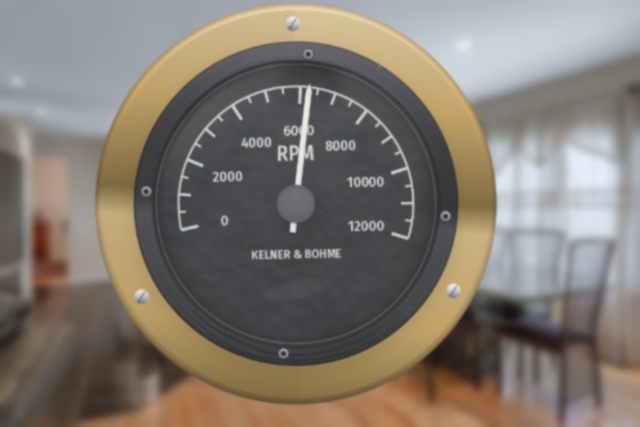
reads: {"value": 6250, "unit": "rpm"}
